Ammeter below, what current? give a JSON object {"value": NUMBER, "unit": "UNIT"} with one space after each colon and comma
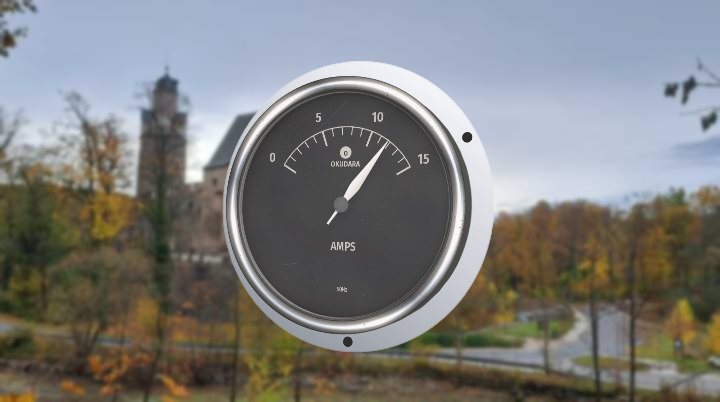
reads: {"value": 12, "unit": "A"}
